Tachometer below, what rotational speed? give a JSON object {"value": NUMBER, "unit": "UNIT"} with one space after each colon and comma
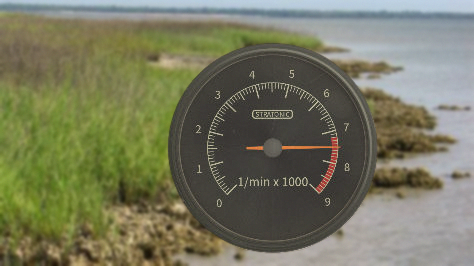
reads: {"value": 7500, "unit": "rpm"}
